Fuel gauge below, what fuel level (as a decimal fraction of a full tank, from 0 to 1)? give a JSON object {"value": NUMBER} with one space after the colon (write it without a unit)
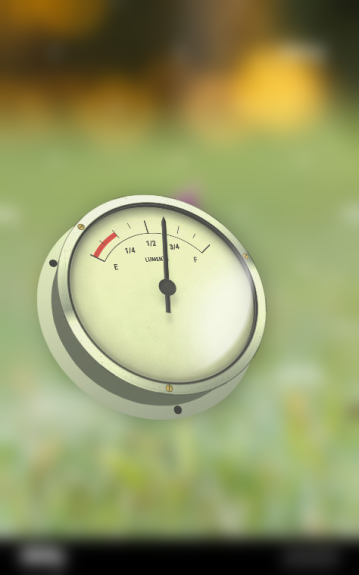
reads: {"value": 0.625}
